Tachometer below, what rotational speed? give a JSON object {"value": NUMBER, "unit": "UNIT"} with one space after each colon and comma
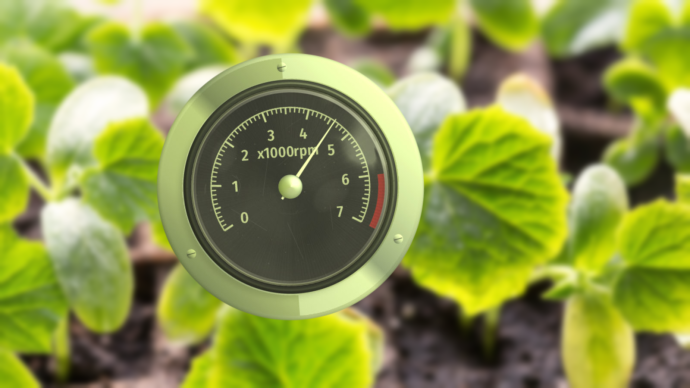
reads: {"value": 4600, "unit": "rpm"}
